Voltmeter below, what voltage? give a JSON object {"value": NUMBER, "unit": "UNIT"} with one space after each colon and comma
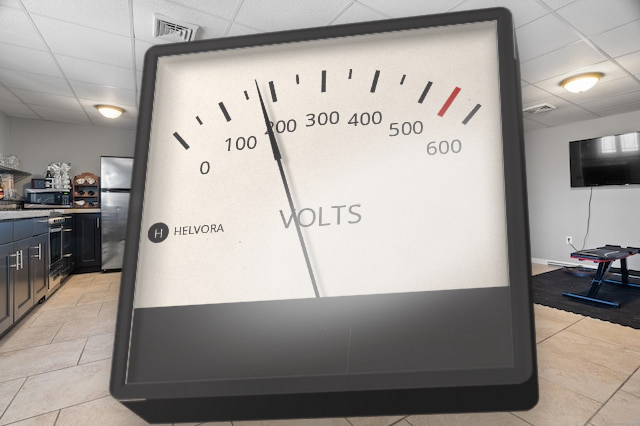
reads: {"value": 175, "unit": "V"}
